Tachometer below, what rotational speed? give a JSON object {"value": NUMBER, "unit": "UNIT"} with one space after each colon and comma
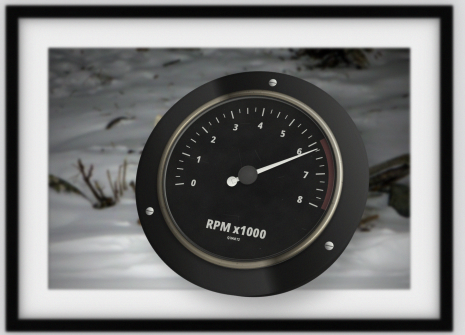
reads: {"value": 6250, "unit": "rpm"}
